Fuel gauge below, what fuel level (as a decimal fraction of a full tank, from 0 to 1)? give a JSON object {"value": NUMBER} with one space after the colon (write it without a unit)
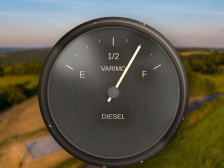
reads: {"value": 0.75}
